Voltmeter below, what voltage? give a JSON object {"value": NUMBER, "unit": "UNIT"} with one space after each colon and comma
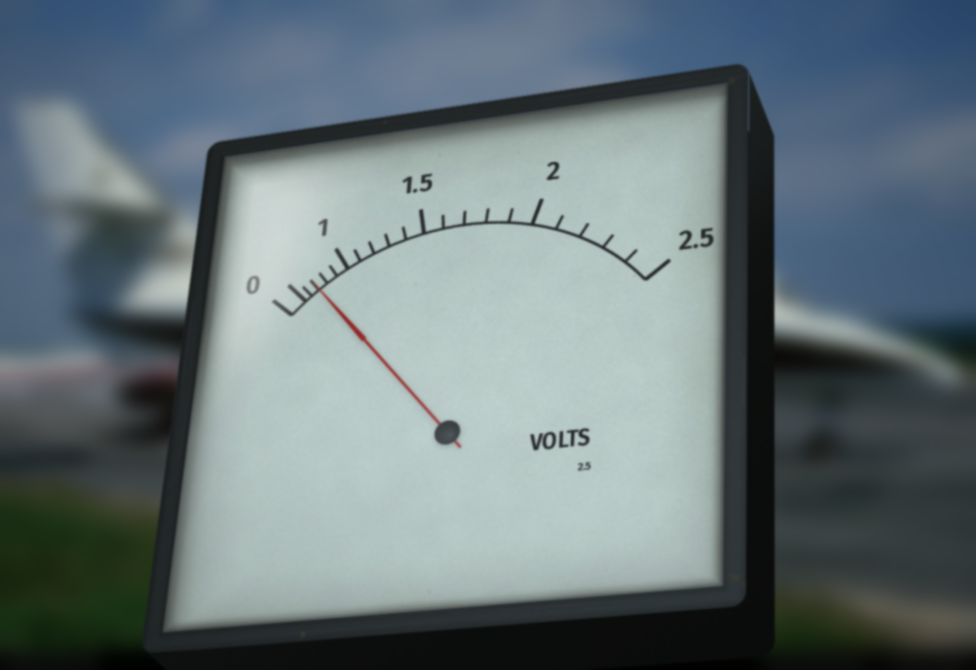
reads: {"value": 0.7, "unit": "V"}
